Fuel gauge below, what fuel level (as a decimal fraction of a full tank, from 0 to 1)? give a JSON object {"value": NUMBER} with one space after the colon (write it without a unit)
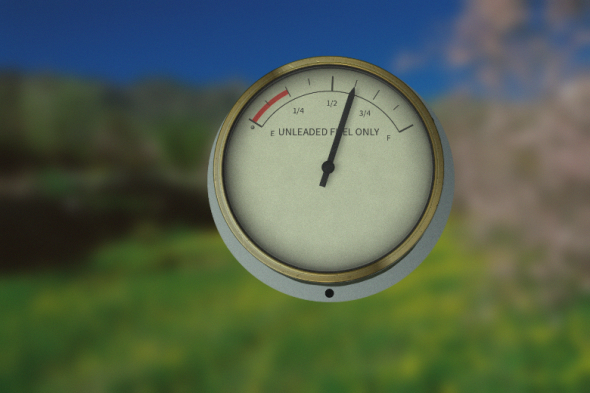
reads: {"value": 0.625}
